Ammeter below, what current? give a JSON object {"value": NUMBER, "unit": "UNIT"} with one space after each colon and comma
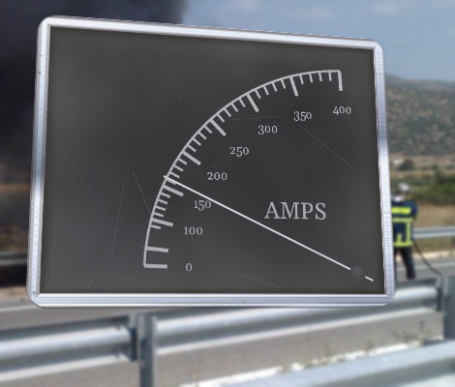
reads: {"value": 160, "unit": "A"}
